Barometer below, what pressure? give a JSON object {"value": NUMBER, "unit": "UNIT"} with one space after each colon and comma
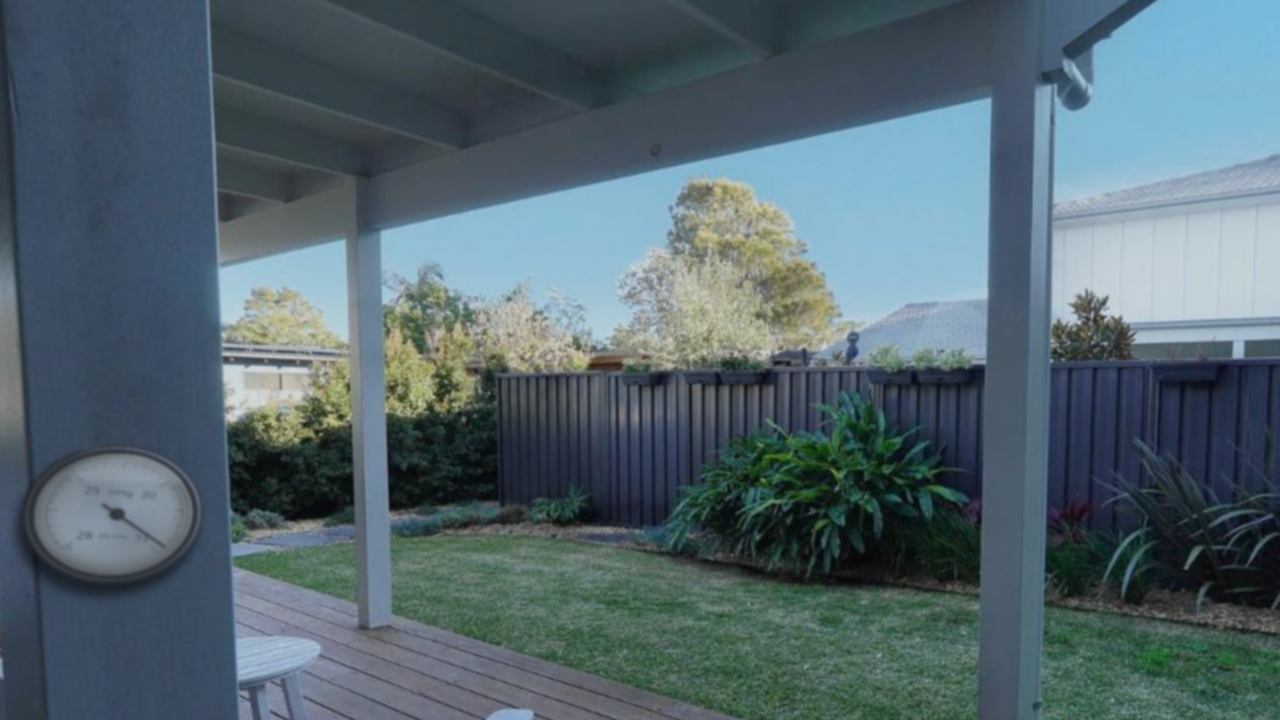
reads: {"value": 30.9, "unit": "inHg"}
